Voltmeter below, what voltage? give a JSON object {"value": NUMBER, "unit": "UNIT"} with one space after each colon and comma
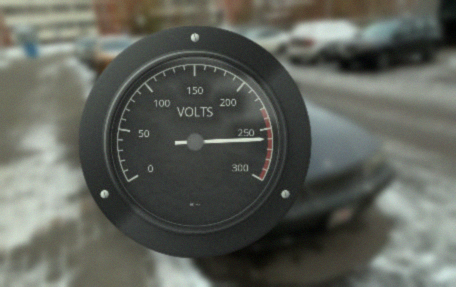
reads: {"value": 260, "unit": "V"}
